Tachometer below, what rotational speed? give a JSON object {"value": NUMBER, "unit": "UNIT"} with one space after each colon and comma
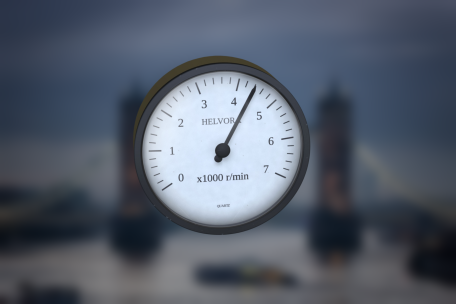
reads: {"value": 4400, "unit": "rpm"}
